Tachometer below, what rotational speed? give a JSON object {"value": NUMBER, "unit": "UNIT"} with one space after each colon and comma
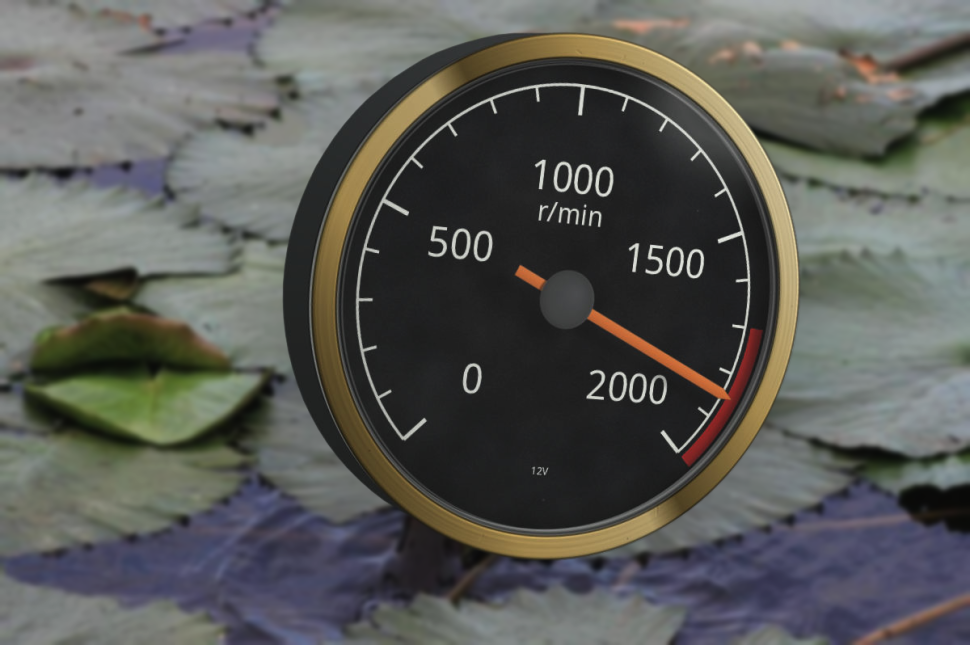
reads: {"value": 1850, "unit": "rpm"}
